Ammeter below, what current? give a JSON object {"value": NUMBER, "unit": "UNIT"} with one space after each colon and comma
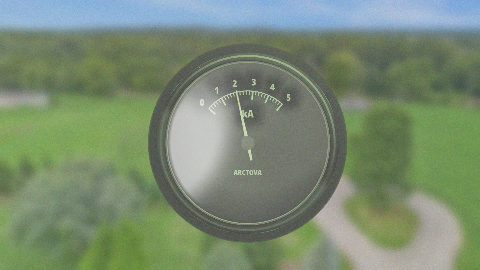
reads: {"value": 2, "unit": "kA"}
